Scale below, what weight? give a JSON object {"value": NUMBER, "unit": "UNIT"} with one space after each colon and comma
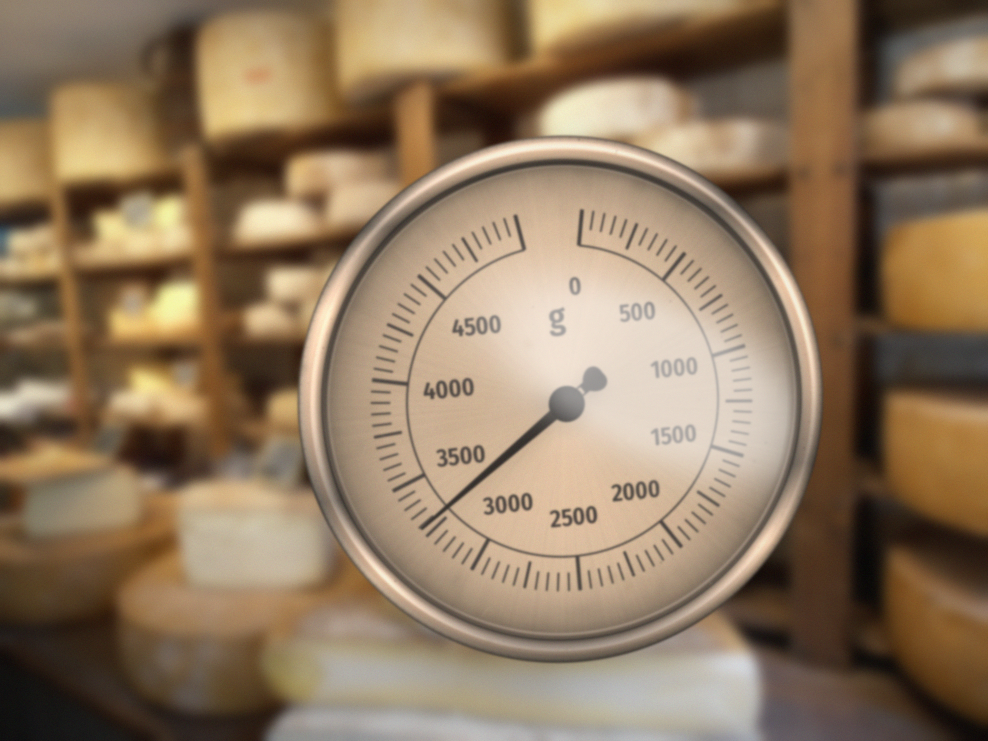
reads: {"value": 3300, "unit": "g"}
